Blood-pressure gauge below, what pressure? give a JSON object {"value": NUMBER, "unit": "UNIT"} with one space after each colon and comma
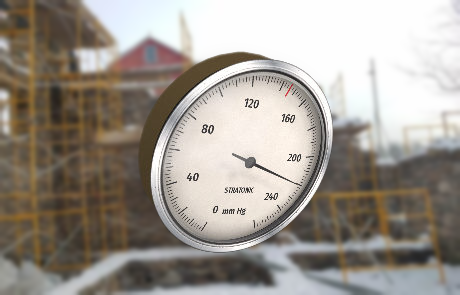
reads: {"value": 220, "unit": "mmHg"}
